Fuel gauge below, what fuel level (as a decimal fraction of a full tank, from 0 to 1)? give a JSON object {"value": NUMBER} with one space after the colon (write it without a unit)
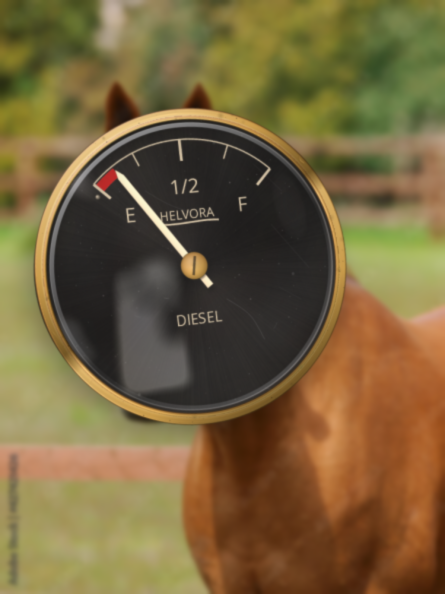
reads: {"value": 0.125}
